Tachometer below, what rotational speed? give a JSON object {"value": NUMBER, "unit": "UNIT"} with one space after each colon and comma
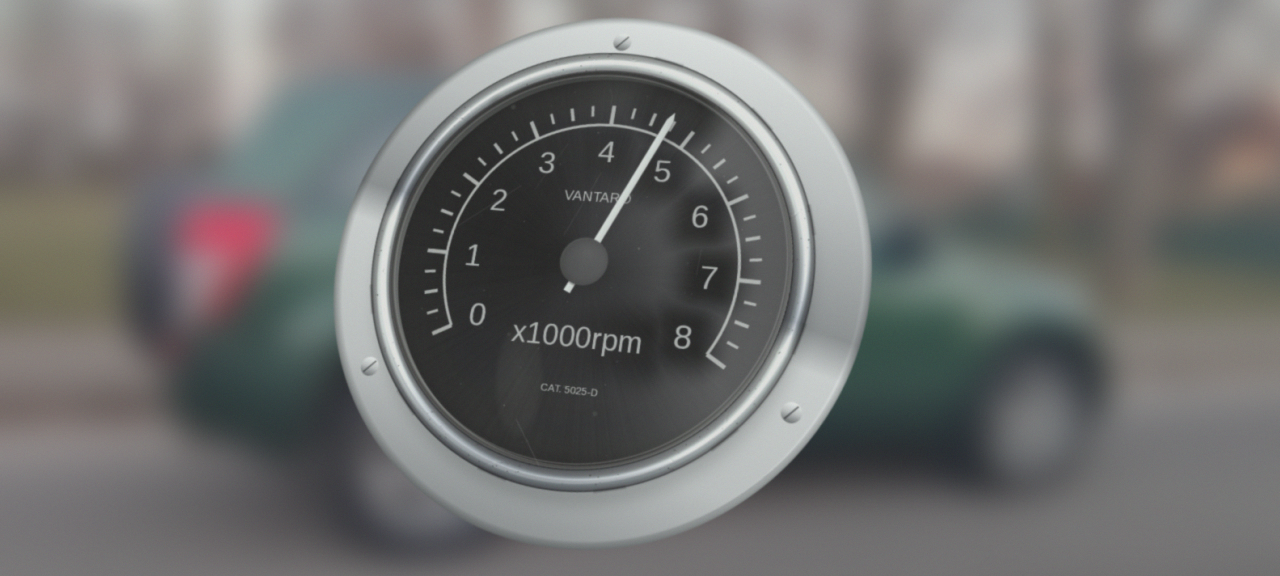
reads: {"value": 4750, "unit": "rpm"}
